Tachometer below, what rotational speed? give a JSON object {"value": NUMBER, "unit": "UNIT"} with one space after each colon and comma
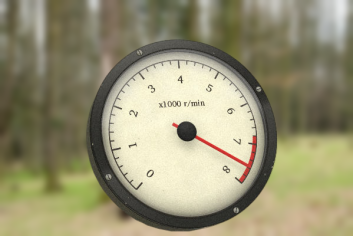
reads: {"value": 7600, "unit": "rpm"}
